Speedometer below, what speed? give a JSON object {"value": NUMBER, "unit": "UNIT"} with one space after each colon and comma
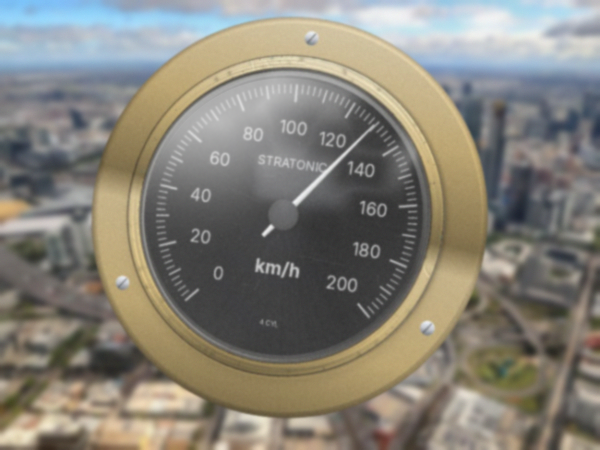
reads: {"value": 130, "unit": "km/h"}
